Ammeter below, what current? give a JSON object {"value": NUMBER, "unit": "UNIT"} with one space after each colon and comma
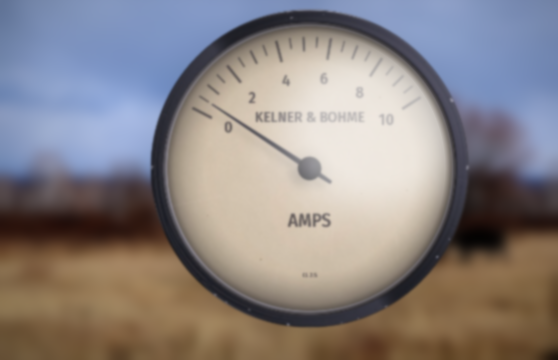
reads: {"value": 0.5, "unit": "A"}
